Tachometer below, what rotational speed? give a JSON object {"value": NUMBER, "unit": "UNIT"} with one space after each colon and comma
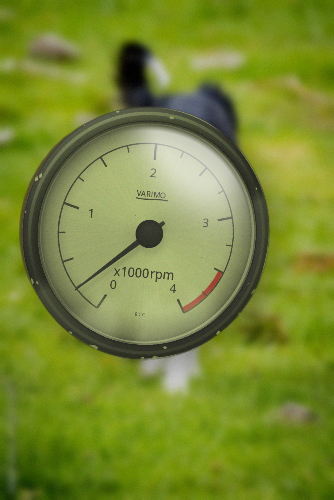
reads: {"value": 250, "unit": "rpm"}
